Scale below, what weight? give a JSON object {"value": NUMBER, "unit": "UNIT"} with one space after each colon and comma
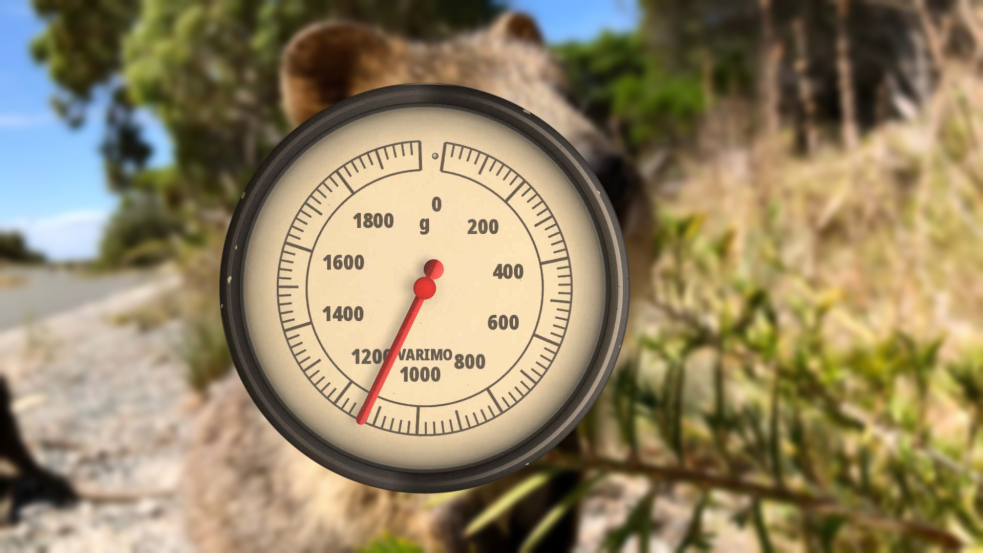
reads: {"value": 1130, "unit": "g"}
